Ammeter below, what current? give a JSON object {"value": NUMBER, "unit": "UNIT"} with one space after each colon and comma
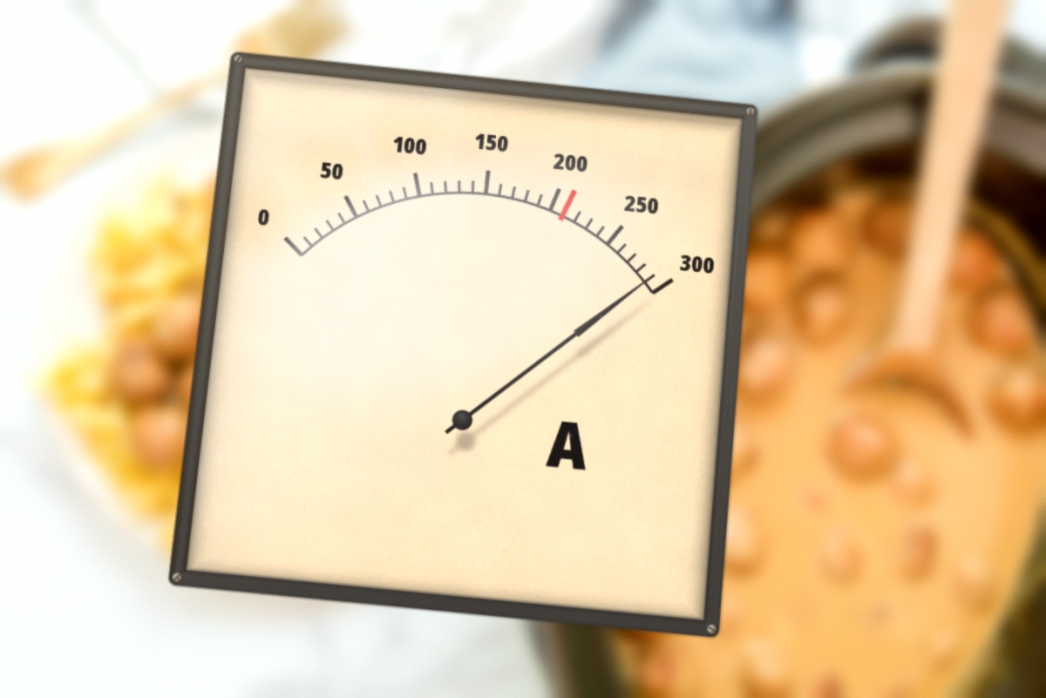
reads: {"value": 290, "unit": "A"}
